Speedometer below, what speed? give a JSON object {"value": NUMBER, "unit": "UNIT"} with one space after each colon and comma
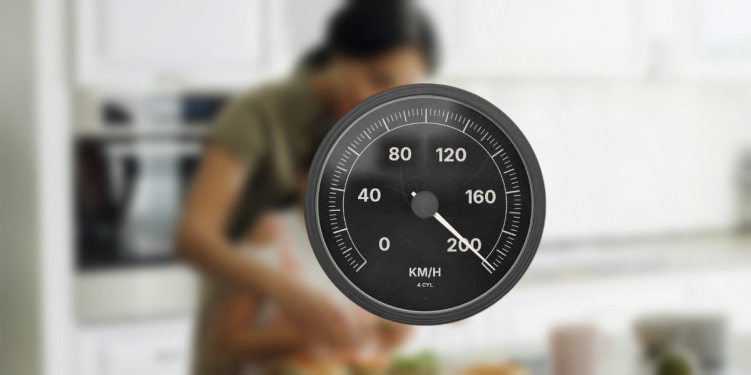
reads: {"value": 198, "unit": "km/h"}
